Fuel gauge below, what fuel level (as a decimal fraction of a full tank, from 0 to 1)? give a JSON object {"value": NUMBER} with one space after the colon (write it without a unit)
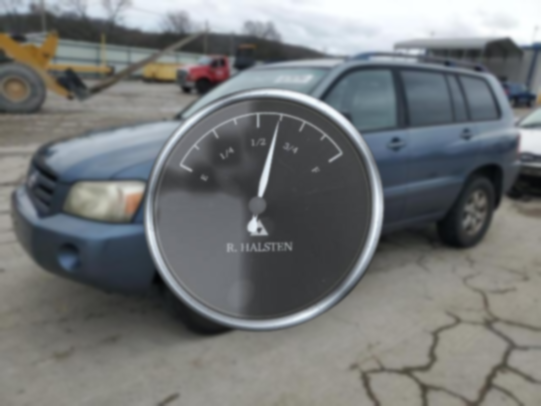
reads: {"value": 0.625}
